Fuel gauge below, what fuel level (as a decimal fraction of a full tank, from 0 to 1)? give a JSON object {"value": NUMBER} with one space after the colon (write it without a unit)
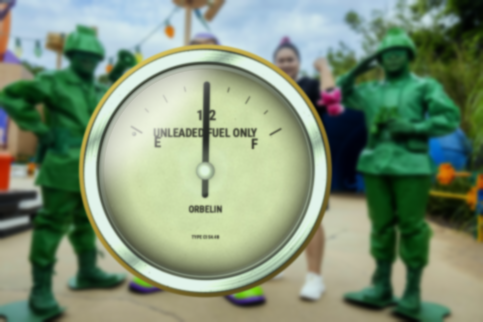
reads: {"value": 0.5}
